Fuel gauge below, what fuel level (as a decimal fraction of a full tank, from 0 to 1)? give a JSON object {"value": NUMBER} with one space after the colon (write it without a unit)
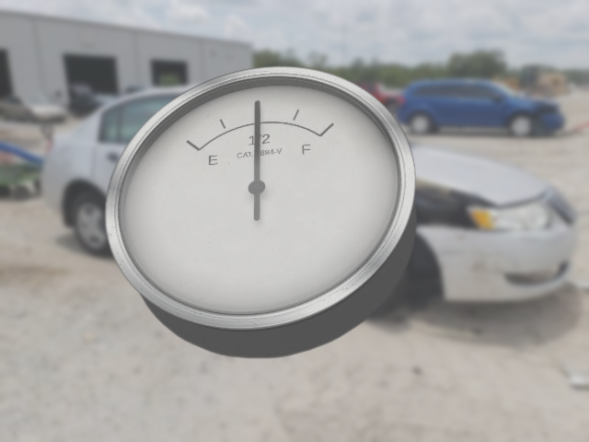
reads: {"value": 0.5}
